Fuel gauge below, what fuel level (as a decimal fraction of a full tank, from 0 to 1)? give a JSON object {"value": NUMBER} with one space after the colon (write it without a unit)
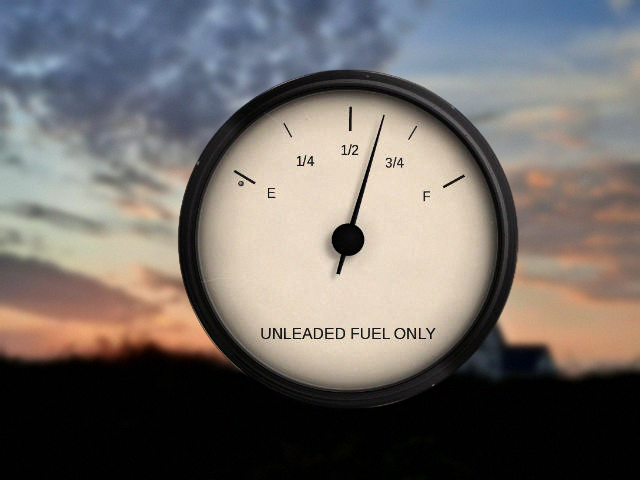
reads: {"value": 0.625}
